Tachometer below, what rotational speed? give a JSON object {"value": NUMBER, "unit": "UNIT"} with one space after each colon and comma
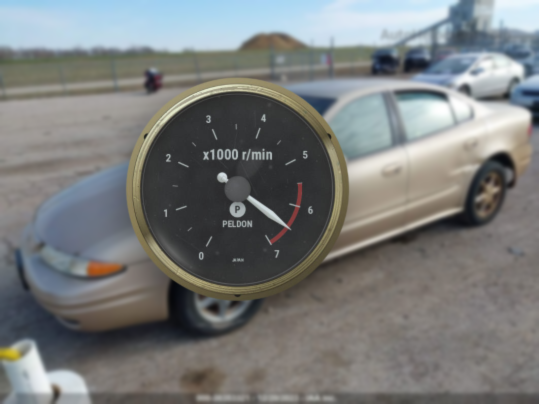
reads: {"value": 6500, "unit": "rpm"}
